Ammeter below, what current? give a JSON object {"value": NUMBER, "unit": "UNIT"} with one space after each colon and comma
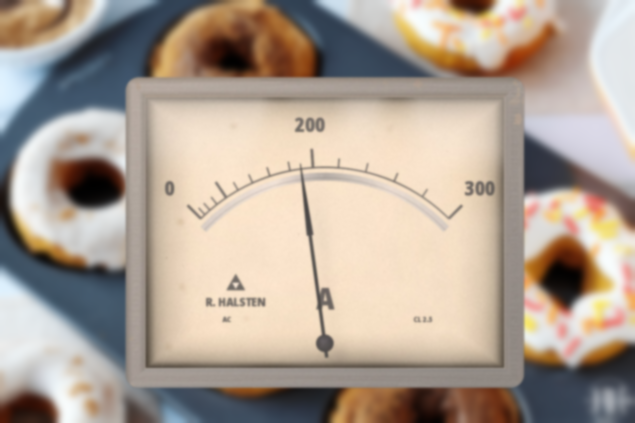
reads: {"value": 190, "unit": "A"}
